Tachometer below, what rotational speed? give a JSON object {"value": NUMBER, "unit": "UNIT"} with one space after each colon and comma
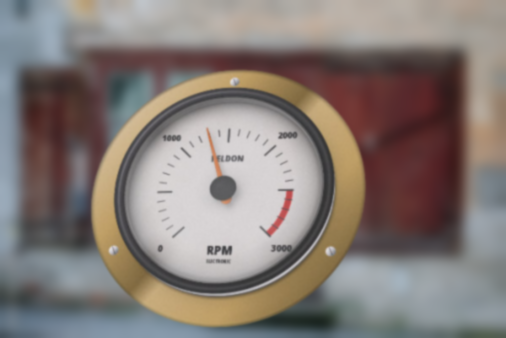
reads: {"value": 1300, "unit": "rpm"}
